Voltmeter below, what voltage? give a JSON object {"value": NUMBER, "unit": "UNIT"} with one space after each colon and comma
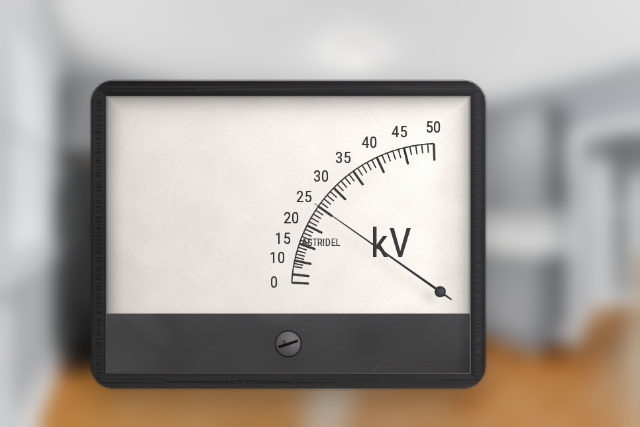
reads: {"value": 25, "unit": "kV"}
